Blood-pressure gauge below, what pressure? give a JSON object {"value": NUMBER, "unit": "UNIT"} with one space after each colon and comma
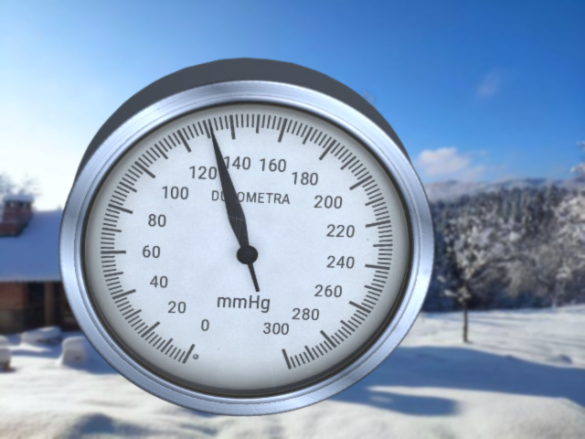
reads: {"value": 132, "unit": "mmHg"}
